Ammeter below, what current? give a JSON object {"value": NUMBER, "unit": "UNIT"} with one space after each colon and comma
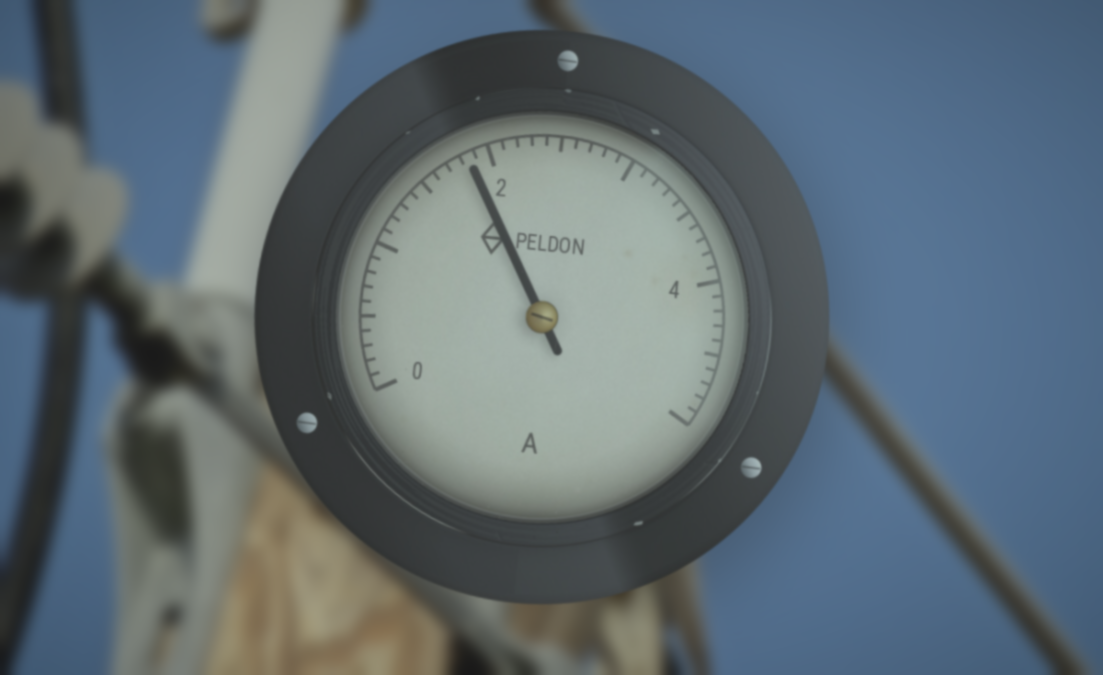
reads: {"value": 1.85, "unit": "A"}
